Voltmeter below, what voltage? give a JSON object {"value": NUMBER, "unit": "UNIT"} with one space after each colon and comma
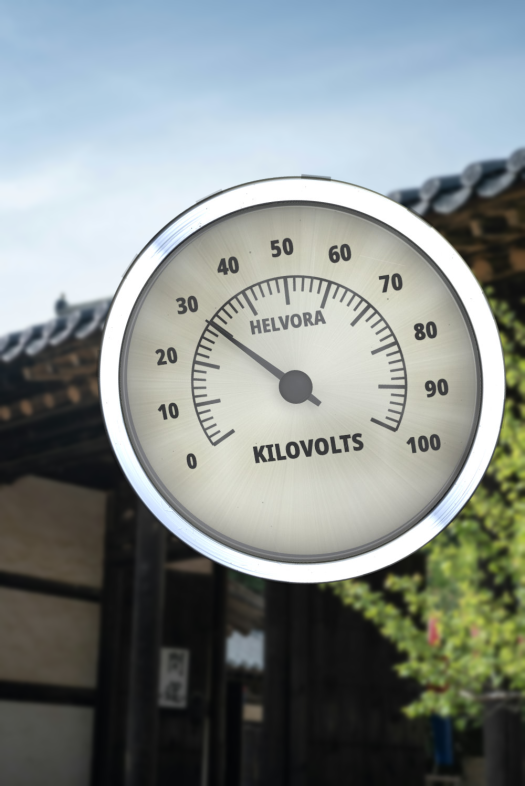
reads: {"value": 30, "unit": "kV"}
